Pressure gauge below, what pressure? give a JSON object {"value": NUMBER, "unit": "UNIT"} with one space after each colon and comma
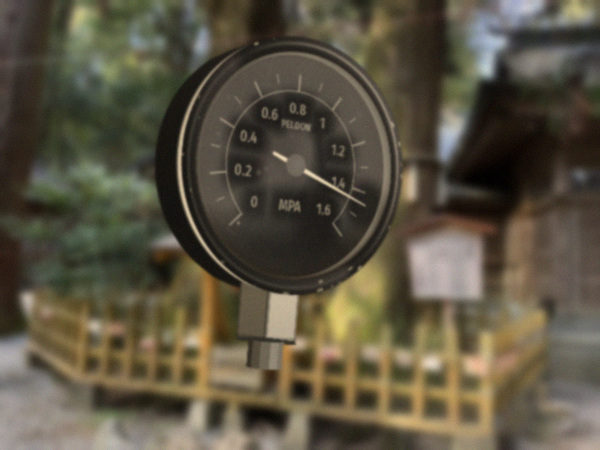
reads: {"value": 1.45, "unit": "MPa"}
